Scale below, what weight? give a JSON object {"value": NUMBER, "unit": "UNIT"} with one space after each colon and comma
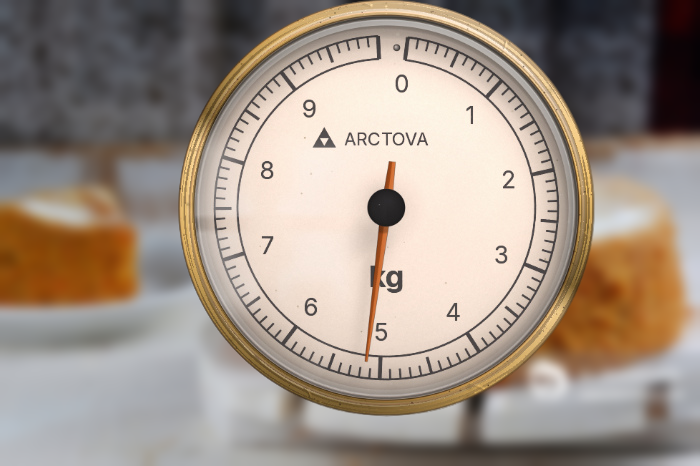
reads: {"value": 5.15, "unit": "kg"}
